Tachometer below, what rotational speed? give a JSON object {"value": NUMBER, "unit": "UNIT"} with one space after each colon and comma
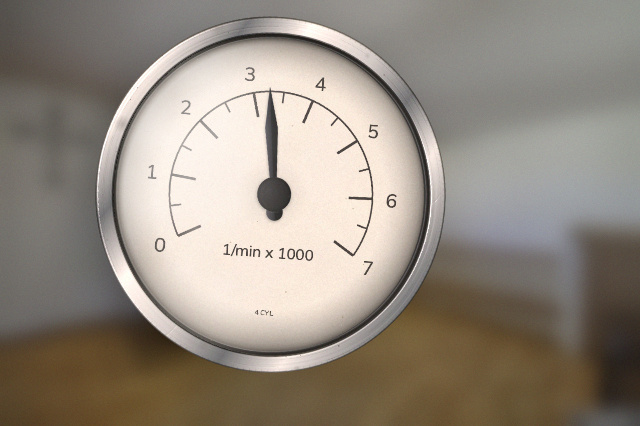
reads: {"value": 3250, "unit": "rpm"}
